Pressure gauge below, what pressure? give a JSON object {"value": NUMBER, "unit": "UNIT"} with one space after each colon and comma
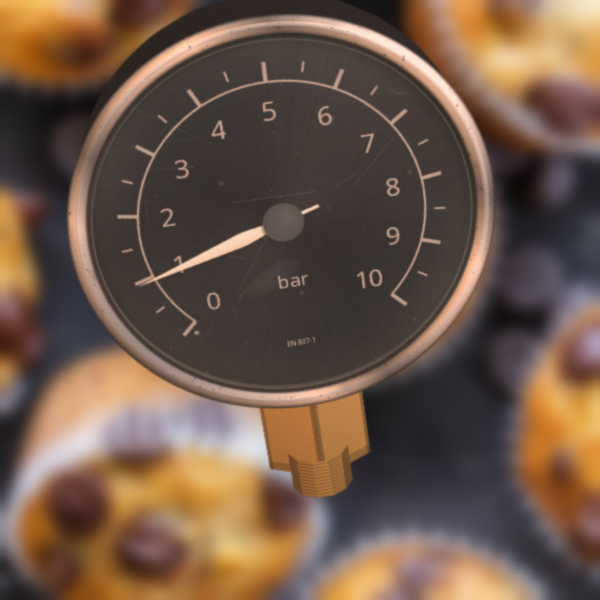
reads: {"value": 1, "unit": "bar"}
